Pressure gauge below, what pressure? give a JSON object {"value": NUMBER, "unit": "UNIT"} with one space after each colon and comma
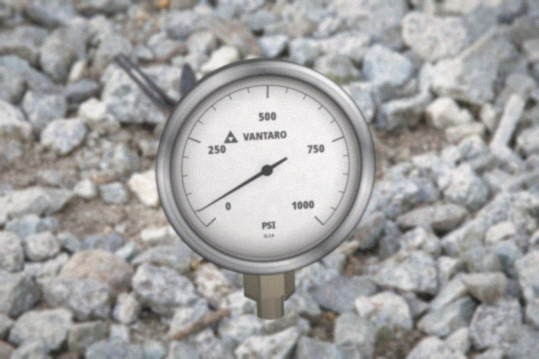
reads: {"value": 50, "unit": "psi"}
